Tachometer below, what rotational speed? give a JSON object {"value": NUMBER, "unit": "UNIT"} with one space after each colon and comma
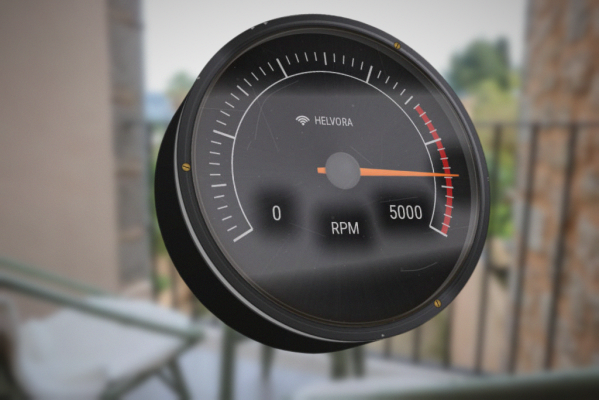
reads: {"value": 4400, "unit": "rpm"}
